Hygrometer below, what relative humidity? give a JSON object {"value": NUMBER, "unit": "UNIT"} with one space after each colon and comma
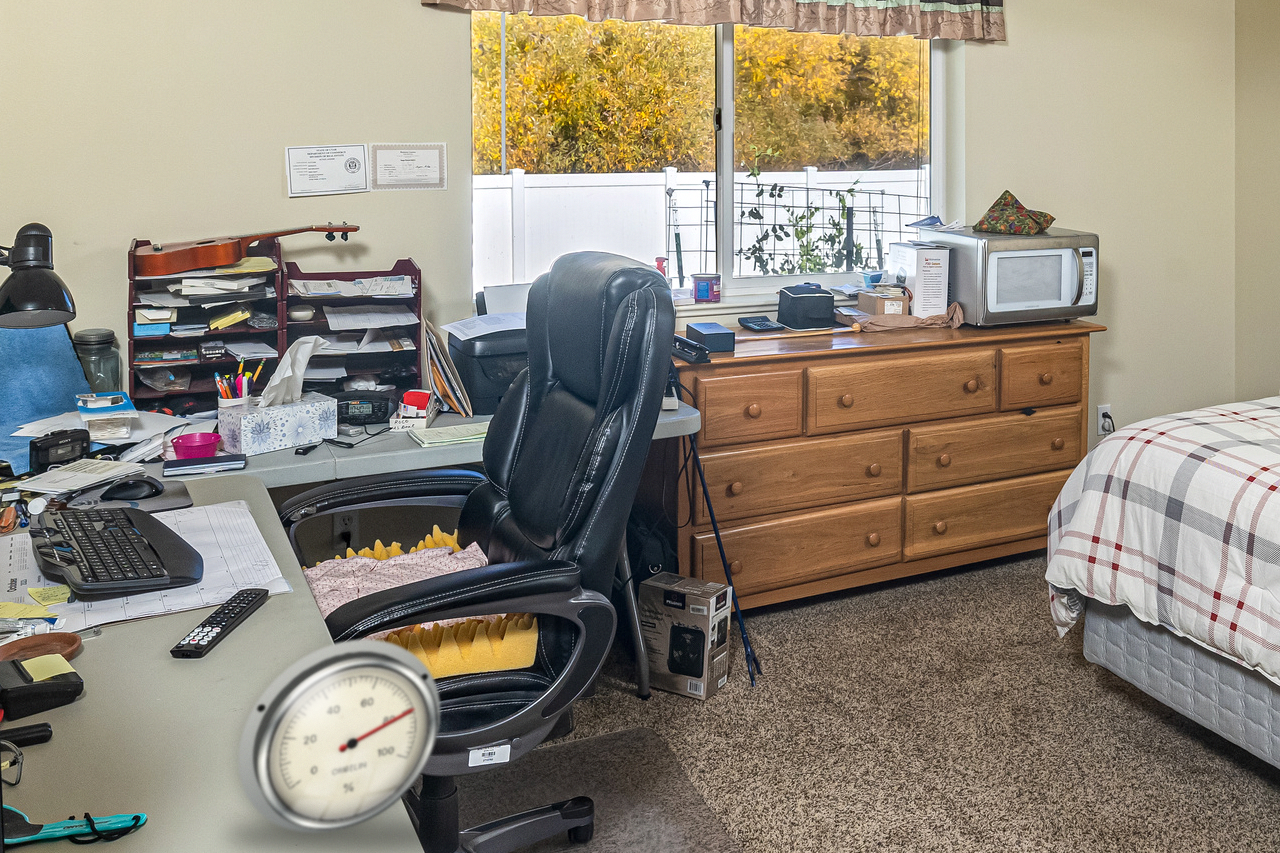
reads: {"value": 80, "unit": "%"}
